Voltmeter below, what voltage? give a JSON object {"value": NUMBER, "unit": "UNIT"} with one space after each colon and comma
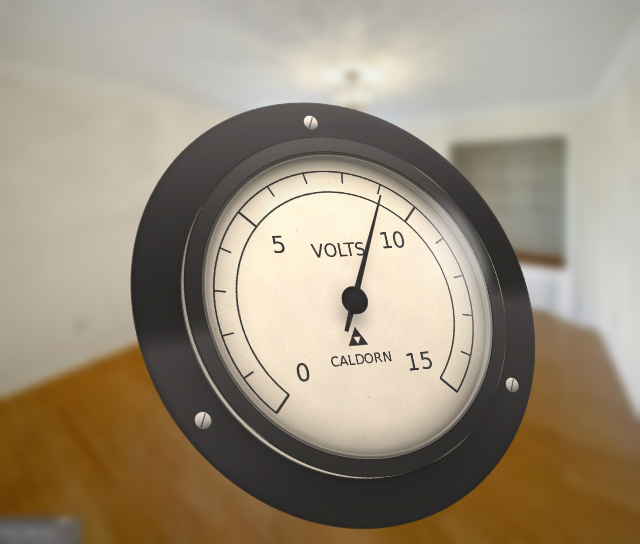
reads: {"value": 9, "unit": "V"}
